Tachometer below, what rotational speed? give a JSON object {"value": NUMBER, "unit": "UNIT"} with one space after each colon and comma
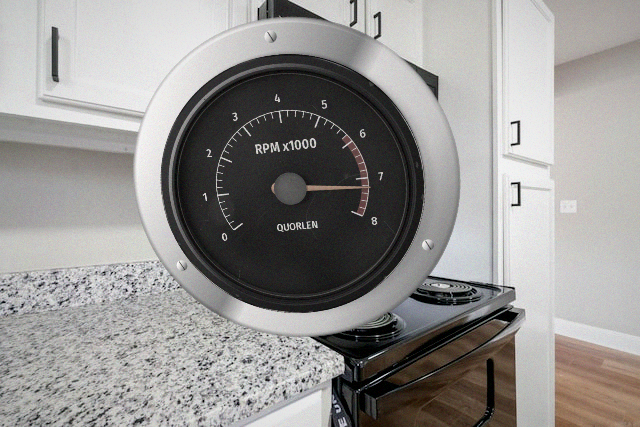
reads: {"value": 7200, "unit": "rpm"}
